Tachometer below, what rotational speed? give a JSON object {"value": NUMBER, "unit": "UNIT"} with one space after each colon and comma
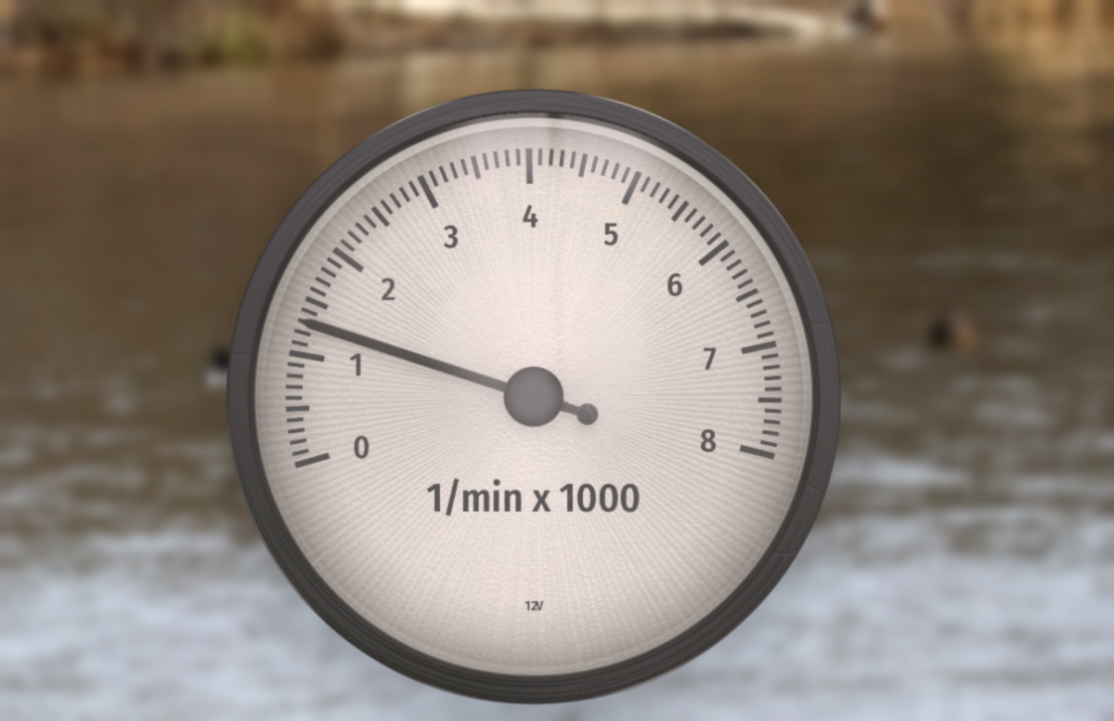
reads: {"value": 1300, "unit": "rpm"}
